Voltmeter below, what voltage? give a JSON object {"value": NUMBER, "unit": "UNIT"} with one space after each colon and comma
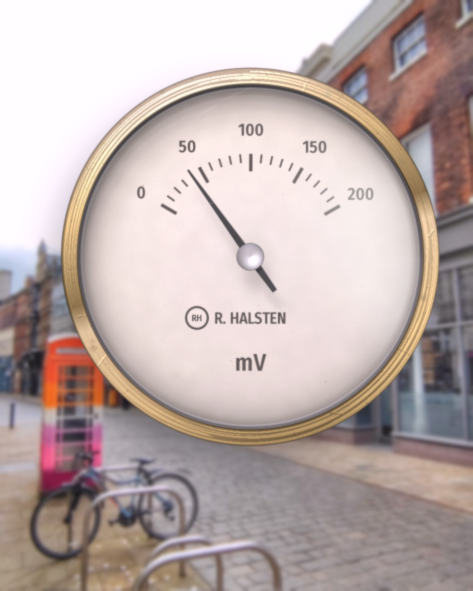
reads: {"value": 40, "unit": "mV"}
